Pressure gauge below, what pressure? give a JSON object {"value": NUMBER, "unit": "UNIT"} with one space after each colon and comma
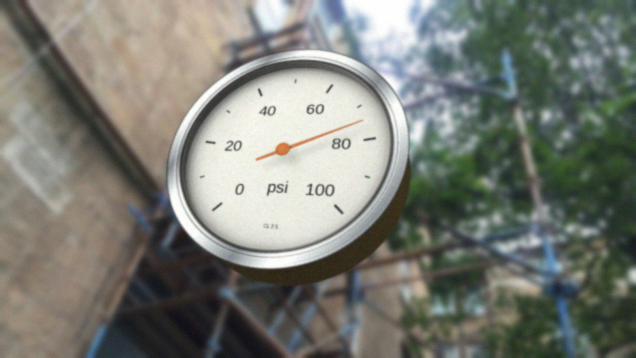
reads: {"value": 75, "unit": "psi"}
